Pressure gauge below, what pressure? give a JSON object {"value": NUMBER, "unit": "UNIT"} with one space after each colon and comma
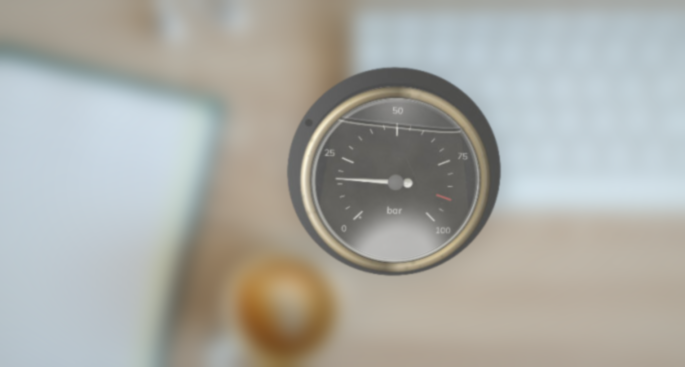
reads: {"value": 17.5, "unit": "bar"}
